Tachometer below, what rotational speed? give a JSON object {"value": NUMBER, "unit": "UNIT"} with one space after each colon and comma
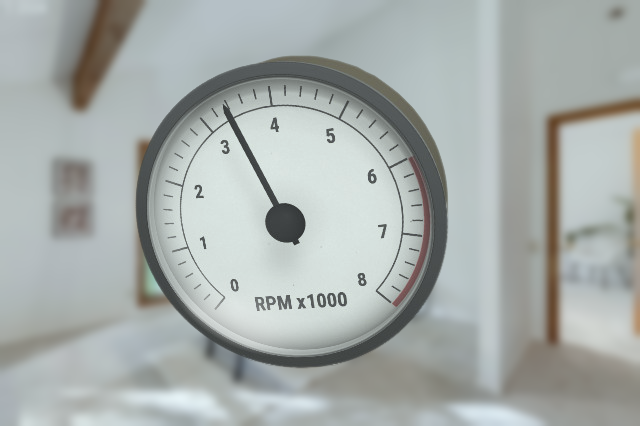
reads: {"value": 3400, "unit": "rpm"}
